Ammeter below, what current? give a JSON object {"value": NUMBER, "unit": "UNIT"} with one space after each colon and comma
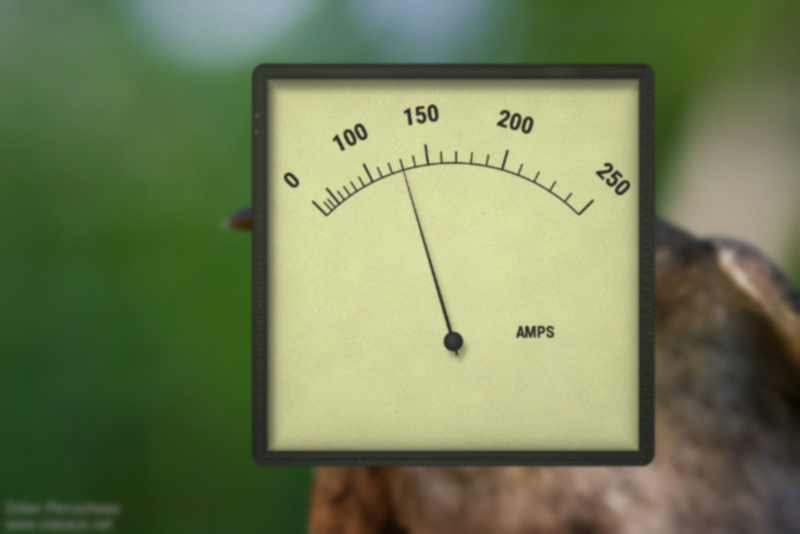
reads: {"value": 130, "unit": "A"}
